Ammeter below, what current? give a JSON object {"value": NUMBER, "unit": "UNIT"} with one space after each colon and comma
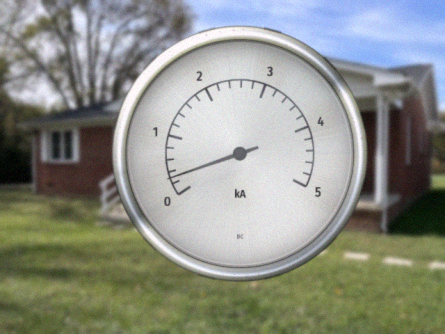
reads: {"value": 0.3, "unit": "kA"}
